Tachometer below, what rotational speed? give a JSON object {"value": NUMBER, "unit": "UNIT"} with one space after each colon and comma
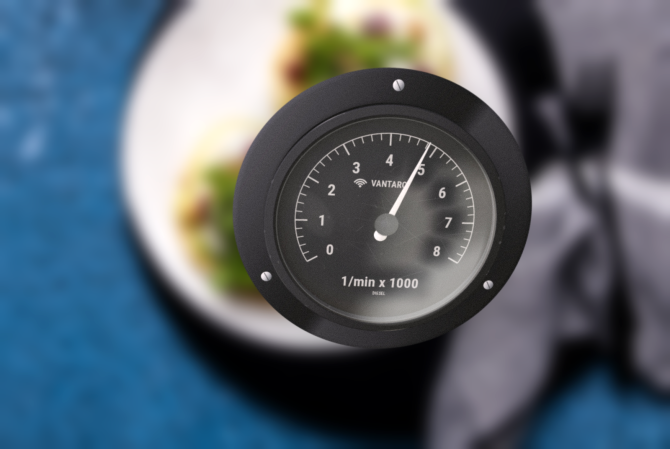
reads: {"value": 4800, "unit": "rpm"}
